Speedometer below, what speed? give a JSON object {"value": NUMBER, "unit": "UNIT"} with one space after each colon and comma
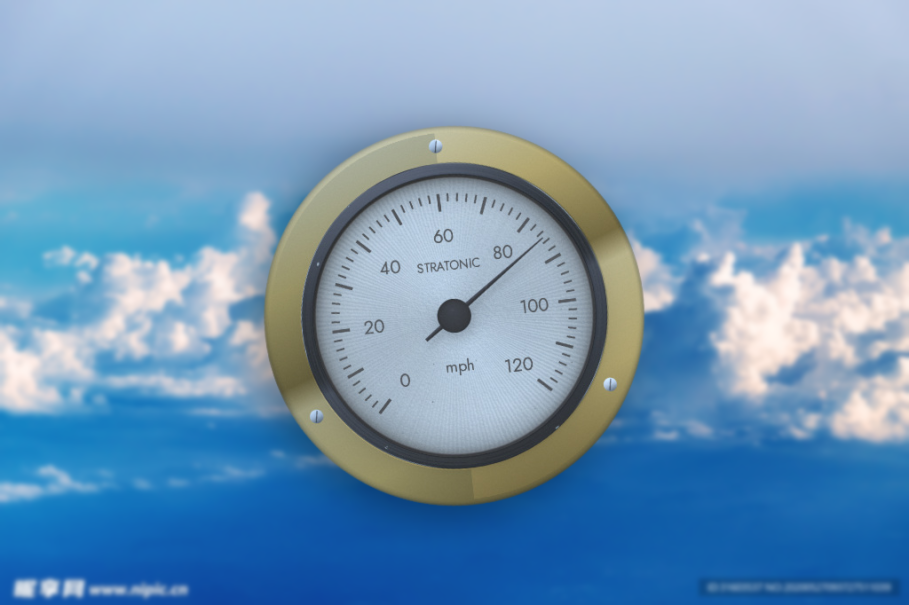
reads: {"value": 85, "unit": "mph"}
